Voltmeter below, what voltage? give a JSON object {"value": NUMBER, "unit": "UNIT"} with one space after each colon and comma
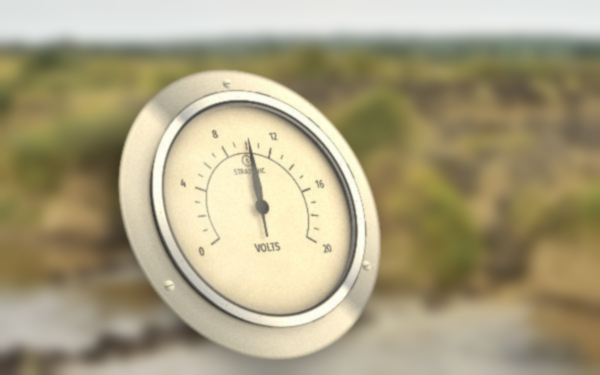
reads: {"value": 10, "unit": "V"}
